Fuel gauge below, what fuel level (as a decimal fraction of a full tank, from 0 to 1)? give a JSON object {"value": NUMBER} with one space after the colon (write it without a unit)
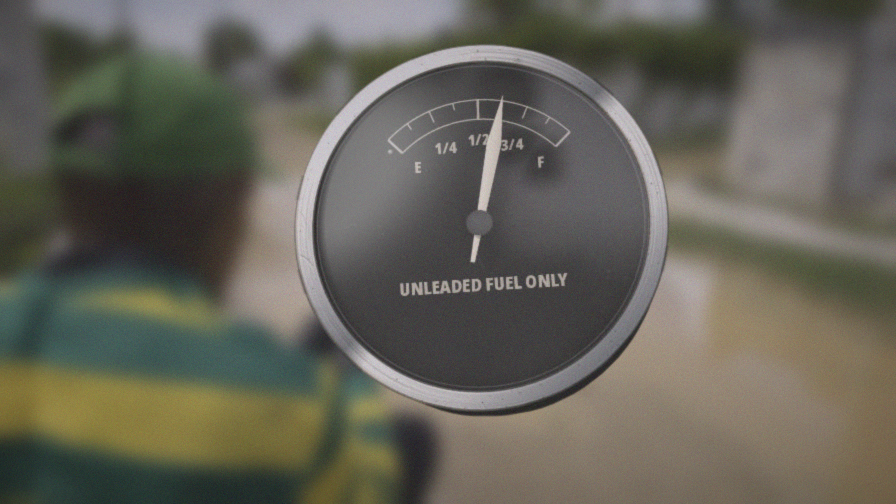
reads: {"value": 0.625}
